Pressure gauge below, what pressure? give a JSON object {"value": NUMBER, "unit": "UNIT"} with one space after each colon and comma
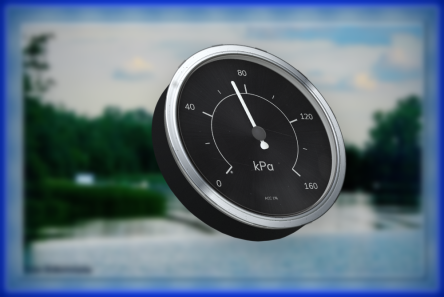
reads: {"value": 70, "unit": "kPa"}
